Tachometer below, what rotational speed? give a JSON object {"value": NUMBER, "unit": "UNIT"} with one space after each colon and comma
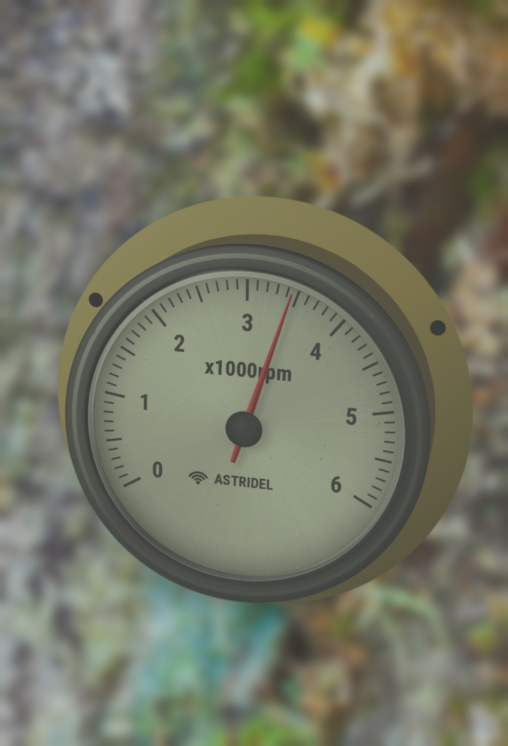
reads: {"value": 3450, "unit": "rpm"}
